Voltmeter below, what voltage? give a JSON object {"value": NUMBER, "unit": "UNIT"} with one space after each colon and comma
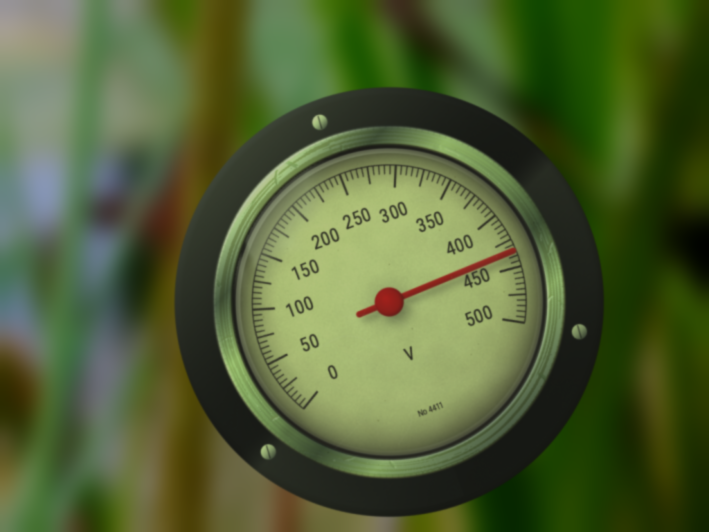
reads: {"value": 435, "unit": "V"}
